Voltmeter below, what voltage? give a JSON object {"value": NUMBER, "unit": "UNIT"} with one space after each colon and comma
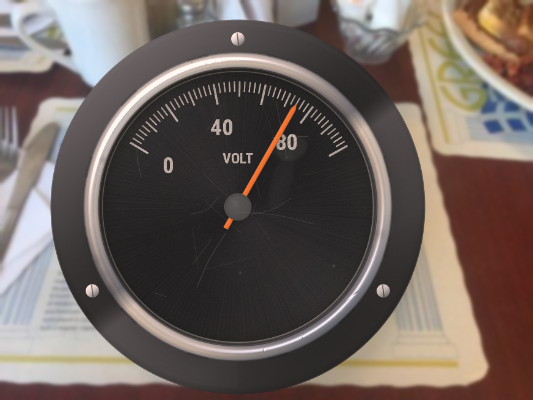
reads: {"value": 74, "unit": "V"}
